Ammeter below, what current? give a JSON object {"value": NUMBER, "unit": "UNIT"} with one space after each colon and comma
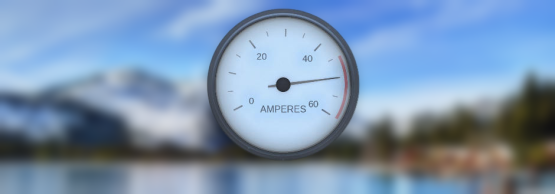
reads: {"value": 50, "unit": "A"}
